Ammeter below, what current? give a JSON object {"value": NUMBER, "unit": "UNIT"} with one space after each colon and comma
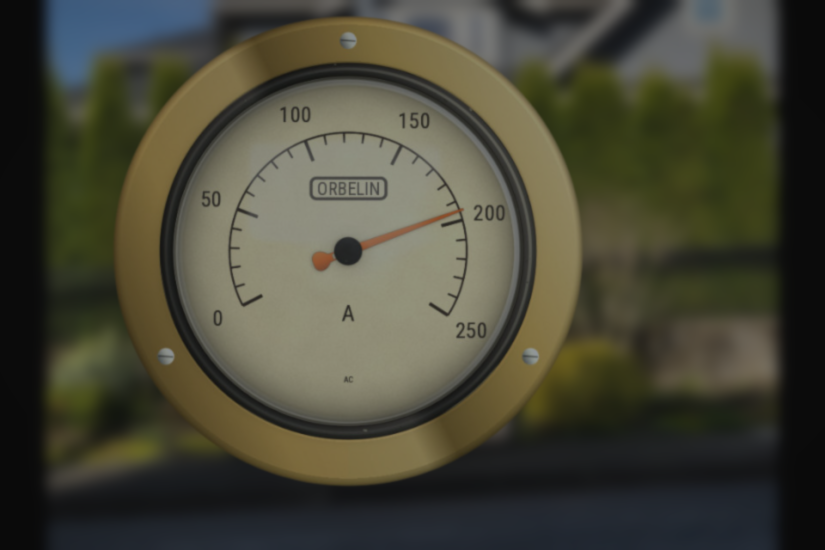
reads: {"value": 195, "unit": "A"}
